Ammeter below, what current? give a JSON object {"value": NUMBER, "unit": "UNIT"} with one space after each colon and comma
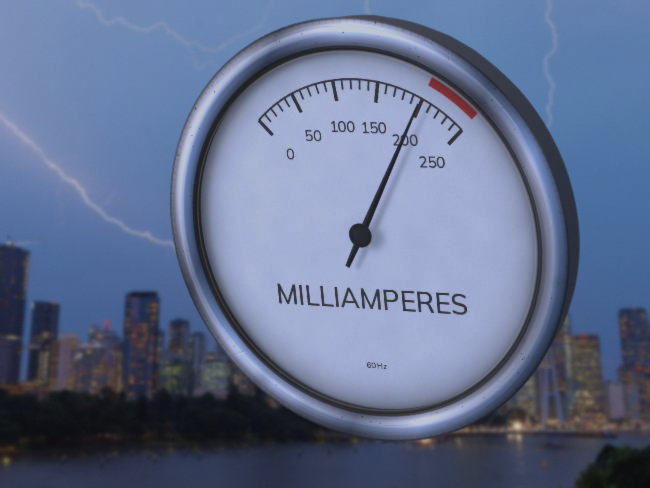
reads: {"value": 200, "unit": "mA"}
